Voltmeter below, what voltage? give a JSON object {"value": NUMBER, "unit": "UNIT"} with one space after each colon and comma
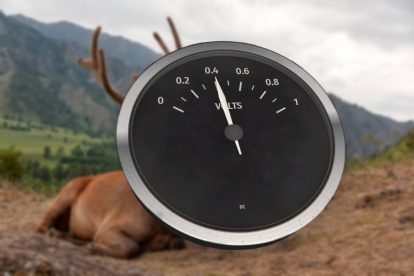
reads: {"value": 0.4, "unit": "V"}
